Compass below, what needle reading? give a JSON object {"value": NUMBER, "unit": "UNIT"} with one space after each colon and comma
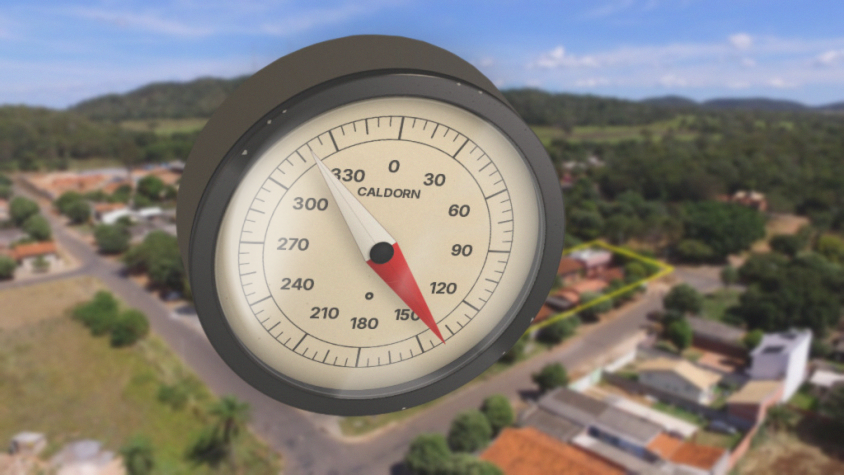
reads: {"value": 140, "unit": "°"}
